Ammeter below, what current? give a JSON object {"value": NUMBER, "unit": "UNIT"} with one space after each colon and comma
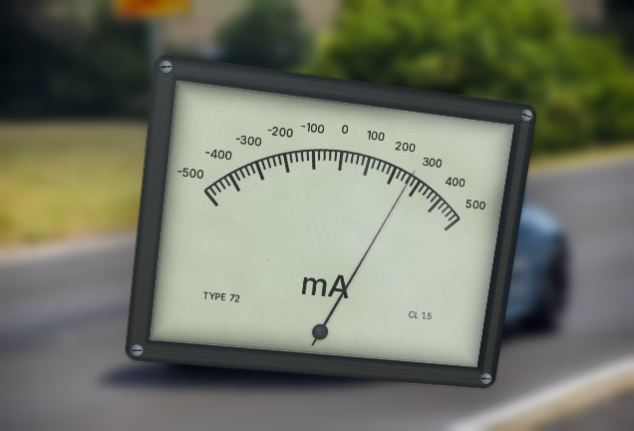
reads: {"value": 260, "unit": "mA"}
